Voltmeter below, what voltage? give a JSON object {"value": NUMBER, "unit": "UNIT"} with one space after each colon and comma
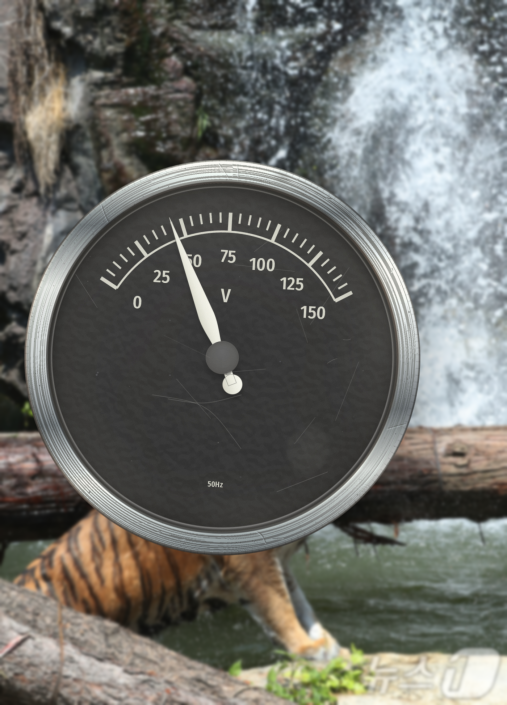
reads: {"value": 45, "unit": "V"}
